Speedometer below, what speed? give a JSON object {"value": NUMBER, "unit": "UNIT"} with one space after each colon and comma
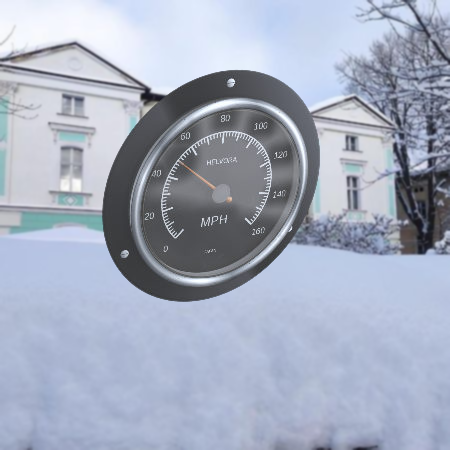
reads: {"value": 50, "unit": "mph"}
